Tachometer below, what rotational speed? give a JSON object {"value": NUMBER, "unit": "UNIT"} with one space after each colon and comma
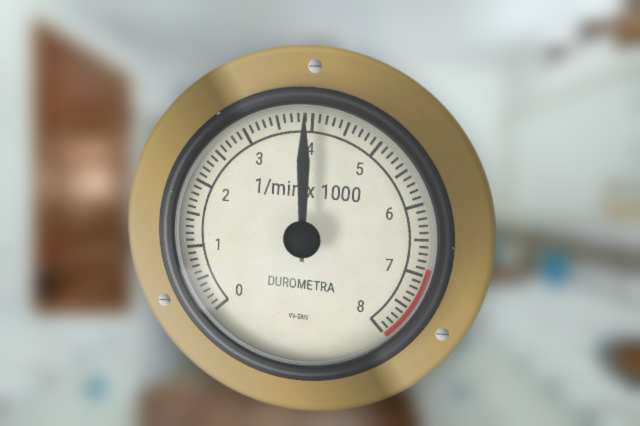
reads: {"value": 3900, "unit": "rpm"}
